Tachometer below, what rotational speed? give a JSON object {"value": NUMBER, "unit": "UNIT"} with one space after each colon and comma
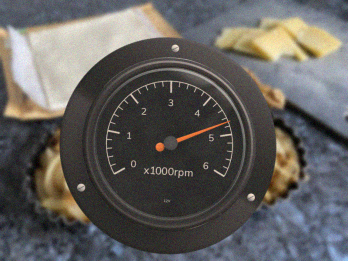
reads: {"value": 4700, "unit": "rpm"}
